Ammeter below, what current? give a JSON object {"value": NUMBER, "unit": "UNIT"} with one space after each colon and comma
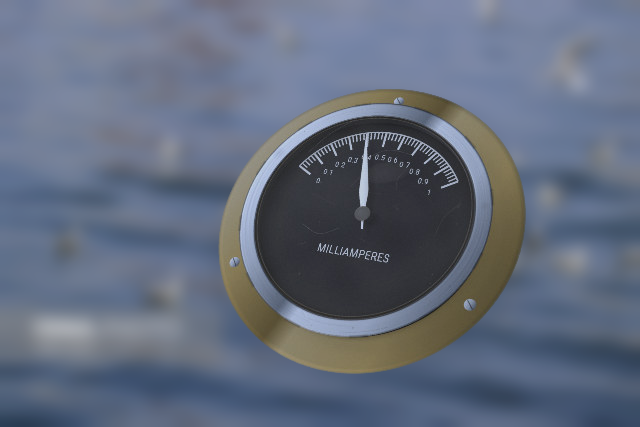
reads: {"value": 0.4, "unit": "mA"}
